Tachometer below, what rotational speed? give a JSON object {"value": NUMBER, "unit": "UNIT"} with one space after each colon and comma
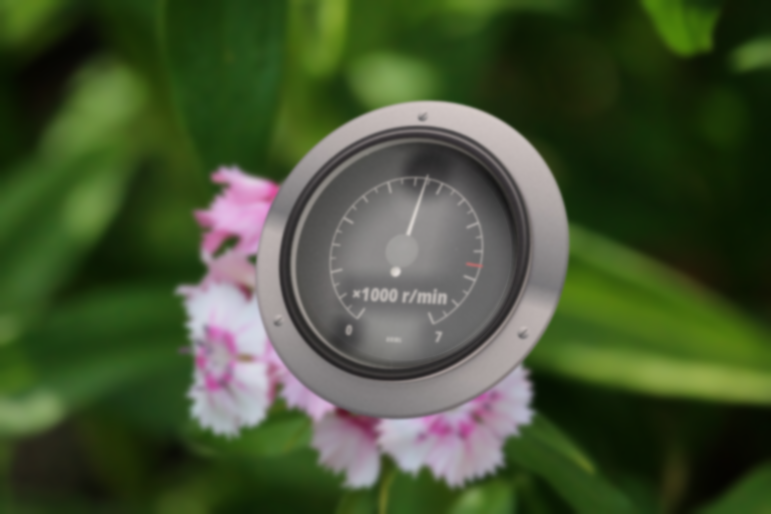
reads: {"value": 3750, "unit": "rpm"}
